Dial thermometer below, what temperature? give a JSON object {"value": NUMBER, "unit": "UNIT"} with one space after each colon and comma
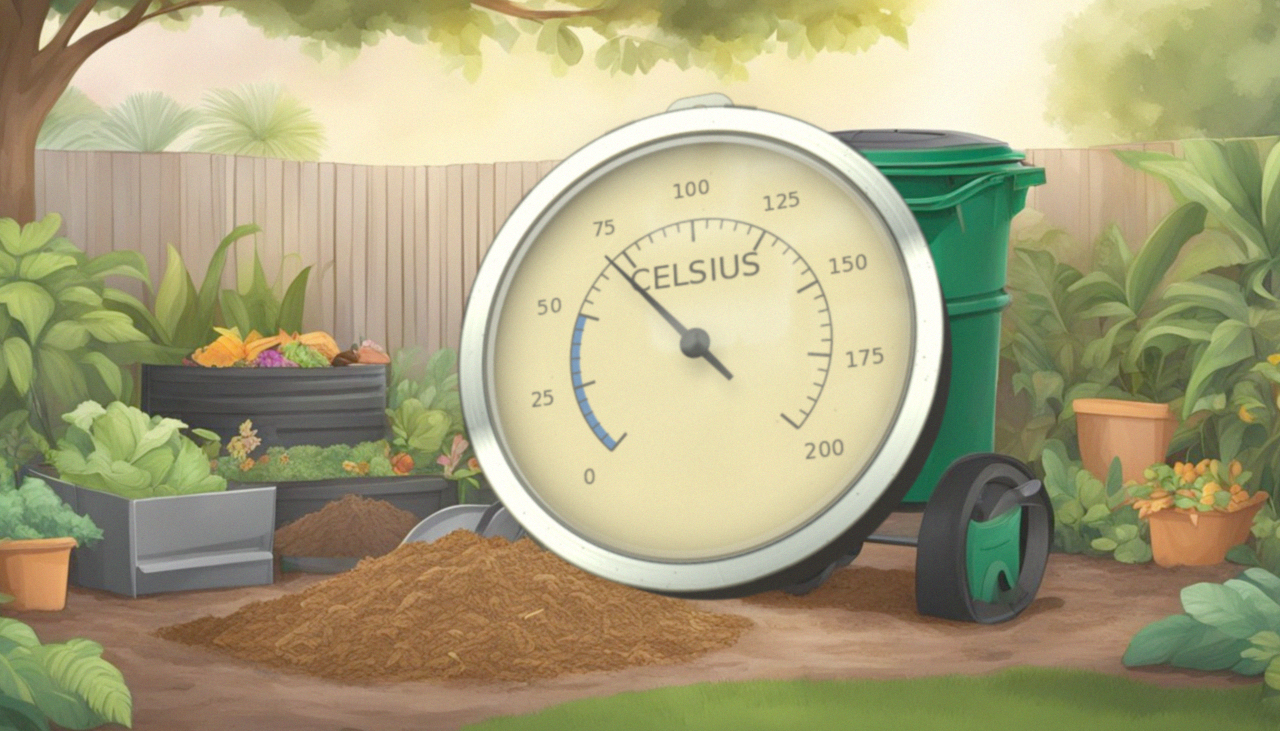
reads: {"value": 70, "unit": "°C"}
